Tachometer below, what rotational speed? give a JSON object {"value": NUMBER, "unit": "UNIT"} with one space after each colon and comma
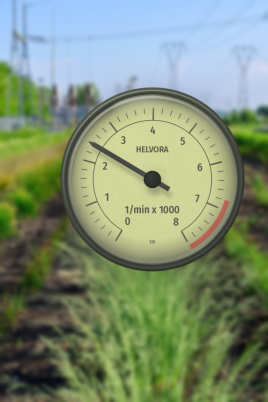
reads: {"value": 2400, "unit": "rpm"}
